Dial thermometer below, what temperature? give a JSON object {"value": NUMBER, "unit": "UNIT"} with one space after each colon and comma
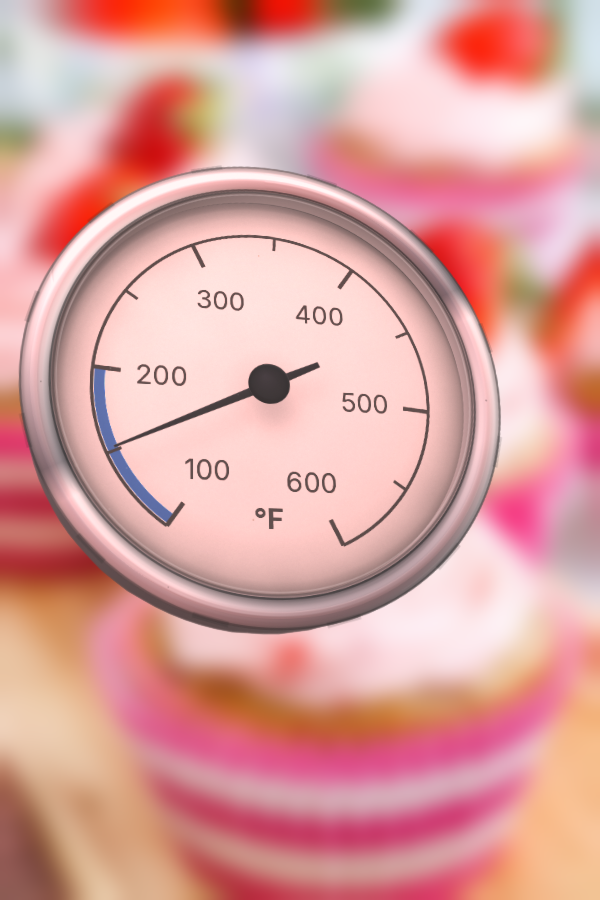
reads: {"value": 150, "unit": "°F"}
